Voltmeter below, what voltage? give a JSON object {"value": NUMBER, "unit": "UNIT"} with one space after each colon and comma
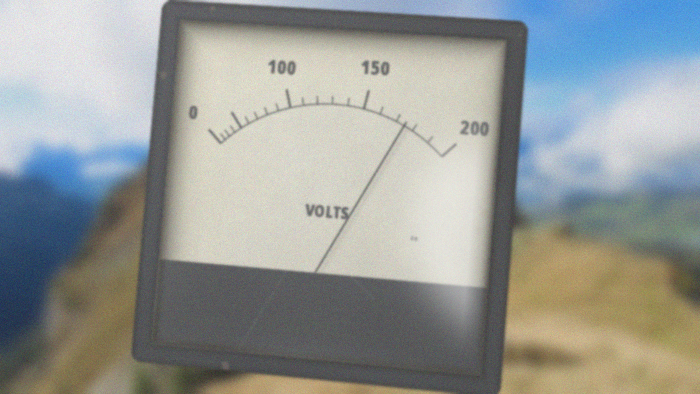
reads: {"value": 175, "unit": "V"}
